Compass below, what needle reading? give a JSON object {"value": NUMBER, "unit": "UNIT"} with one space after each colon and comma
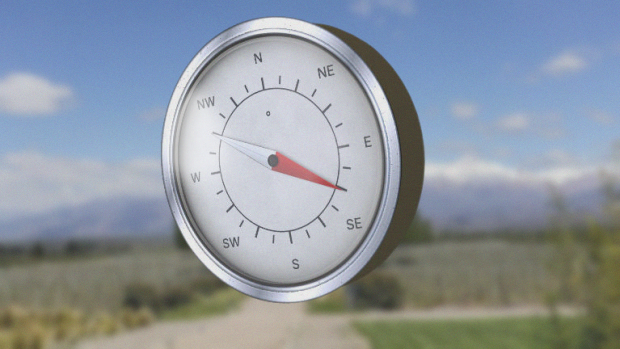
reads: {"value": 120, "unit": "°"}
